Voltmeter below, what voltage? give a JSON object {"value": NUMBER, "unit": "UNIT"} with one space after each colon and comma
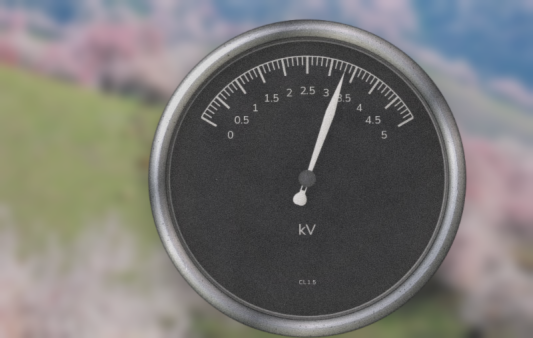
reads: {"value": 3.3, "unit": "kV"}
